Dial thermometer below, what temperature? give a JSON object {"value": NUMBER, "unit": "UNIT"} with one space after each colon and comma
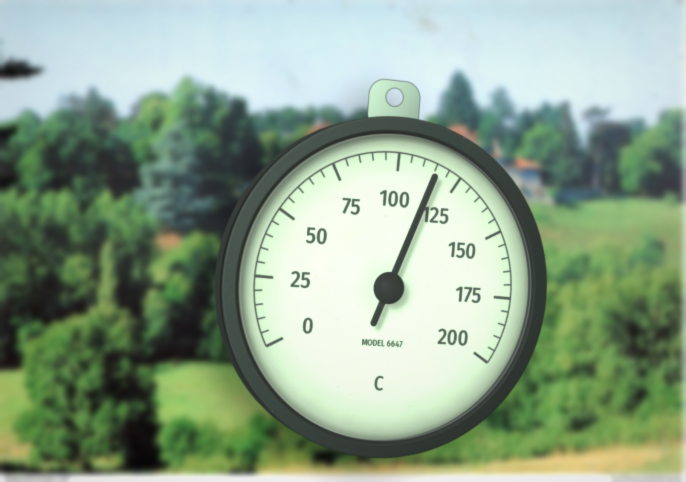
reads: {"value": 115, "unit": "°C"}
